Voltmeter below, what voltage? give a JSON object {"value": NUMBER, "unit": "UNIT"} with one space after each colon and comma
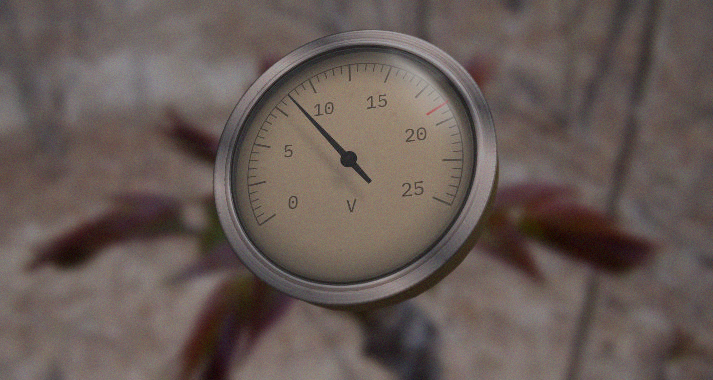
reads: {"value": 8.5, "unit": "V"}
